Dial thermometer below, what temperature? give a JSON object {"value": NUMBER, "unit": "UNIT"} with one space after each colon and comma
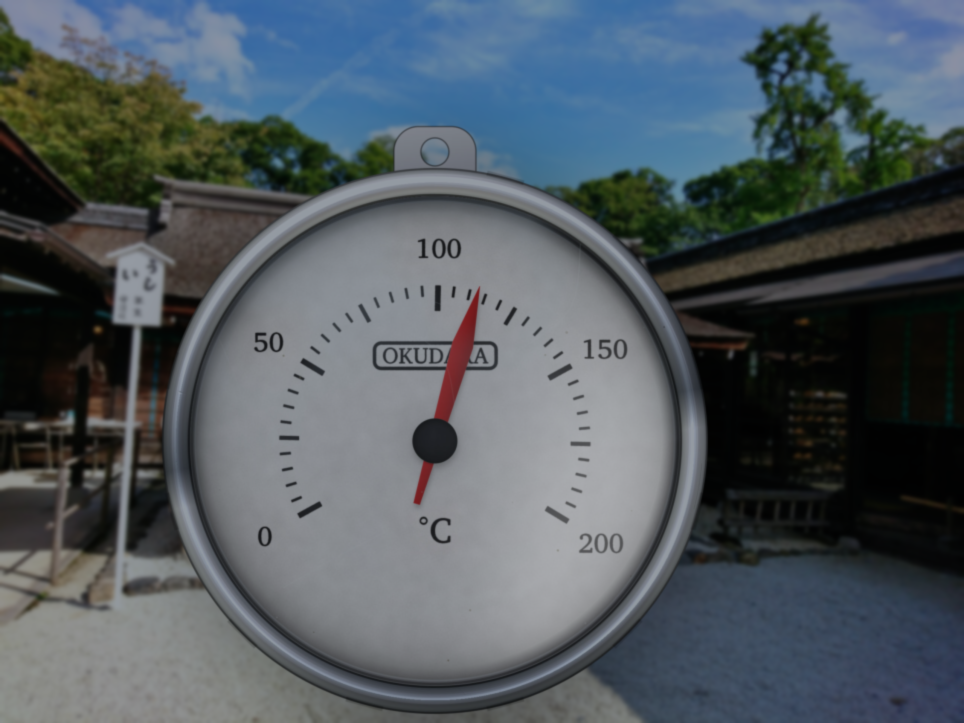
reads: {"value": 112.5, "unit": "°C"}
